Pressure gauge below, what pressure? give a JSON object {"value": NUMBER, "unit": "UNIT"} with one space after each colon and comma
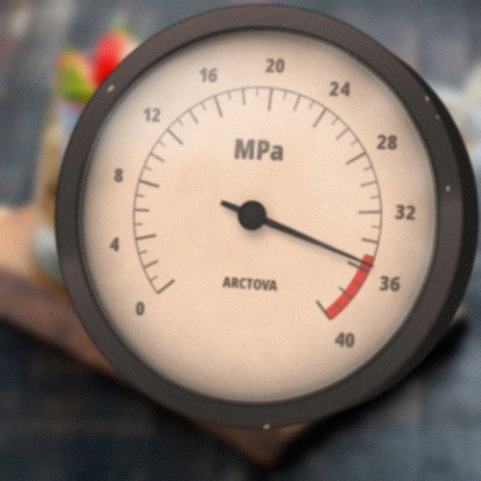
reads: {"value": 35.5, "unit": "MPa"}
